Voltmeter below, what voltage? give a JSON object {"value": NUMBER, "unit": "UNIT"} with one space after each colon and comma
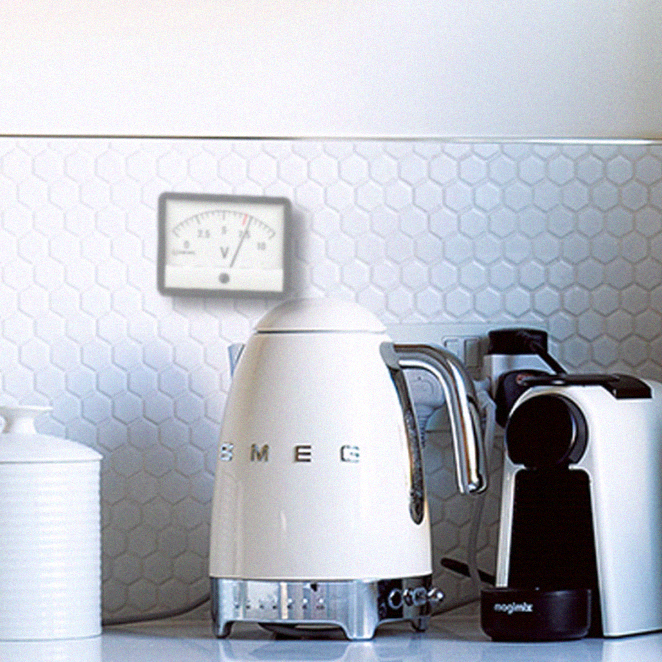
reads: {"value": 7.5, "unit": "V"}
